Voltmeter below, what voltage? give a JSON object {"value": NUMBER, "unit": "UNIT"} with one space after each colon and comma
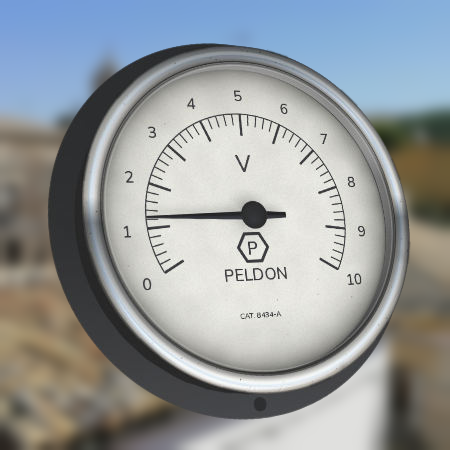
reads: {"value": 1.2, "unit": "V"}
